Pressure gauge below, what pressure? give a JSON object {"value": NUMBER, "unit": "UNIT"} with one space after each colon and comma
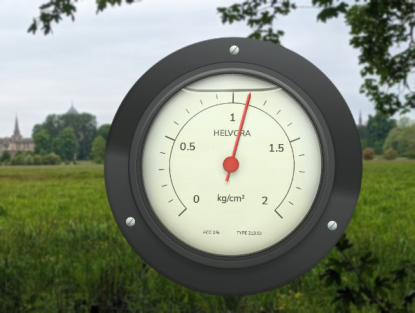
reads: {"value": 1.1, "unit": "kg/cm²"}
